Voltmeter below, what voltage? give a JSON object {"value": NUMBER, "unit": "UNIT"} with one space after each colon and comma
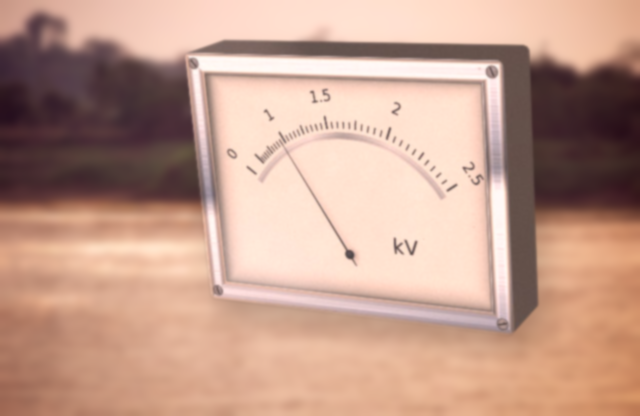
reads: {"value": 1, "unit": "kV"}
